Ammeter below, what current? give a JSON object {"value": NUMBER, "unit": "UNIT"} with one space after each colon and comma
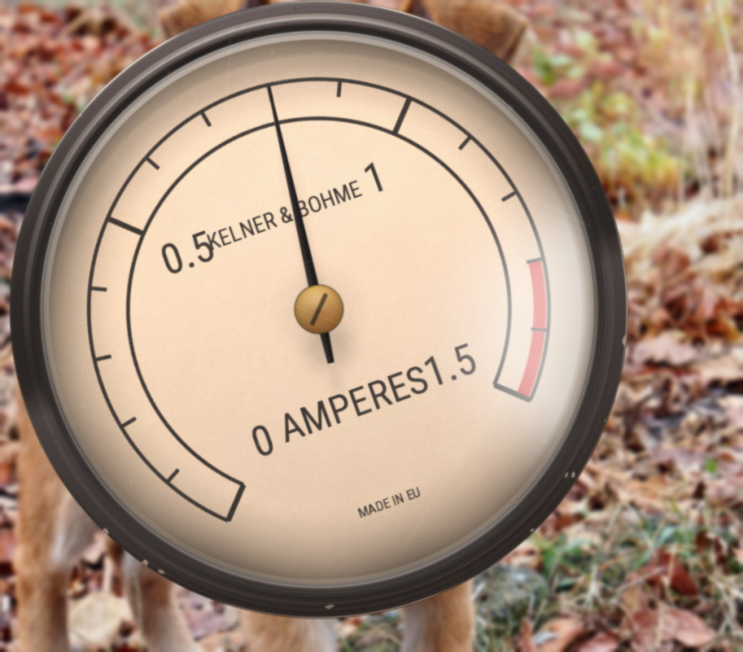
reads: {"value": 0.8, "unit": "A"}
